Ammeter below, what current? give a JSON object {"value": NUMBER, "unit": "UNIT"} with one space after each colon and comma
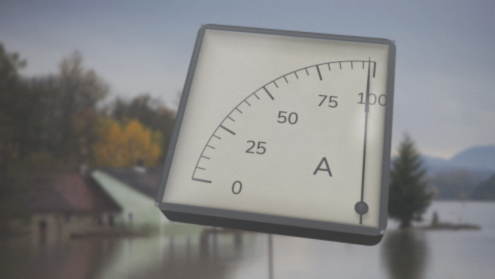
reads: {"value": 97.5, "unit": "A"}
